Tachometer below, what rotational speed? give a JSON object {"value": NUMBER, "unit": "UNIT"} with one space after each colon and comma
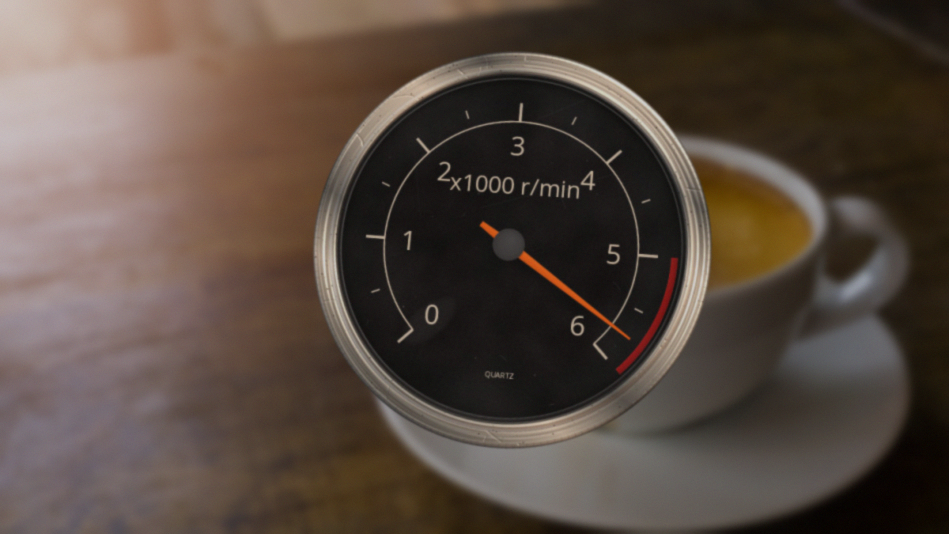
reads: {"value": 5750, "unit": "rpm"}
